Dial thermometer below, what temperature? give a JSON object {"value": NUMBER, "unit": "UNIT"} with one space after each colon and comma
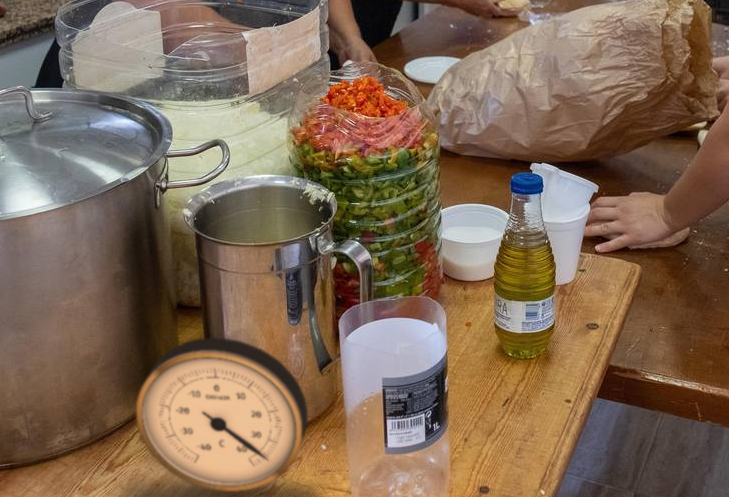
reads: {"value": 35, "unit": "°C"}
